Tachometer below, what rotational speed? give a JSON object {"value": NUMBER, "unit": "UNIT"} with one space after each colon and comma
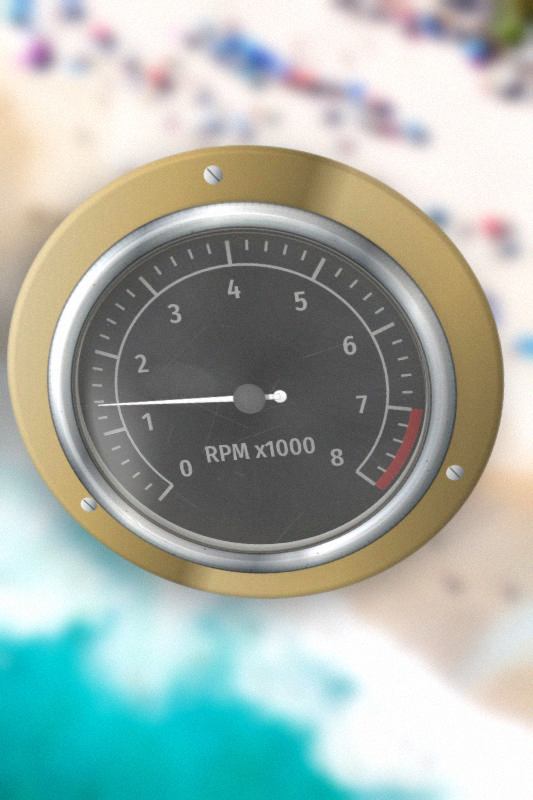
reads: {"value": 1400, "unit": "rpm"}
